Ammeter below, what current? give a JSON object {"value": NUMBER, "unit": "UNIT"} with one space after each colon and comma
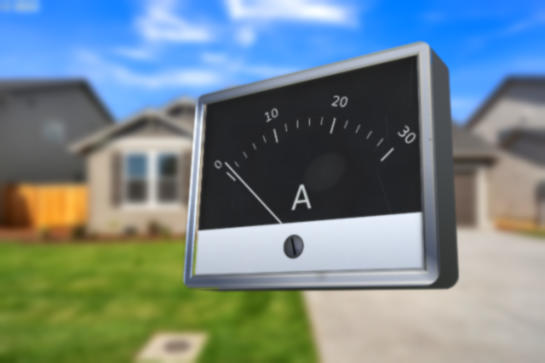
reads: {"value": 1, "unit": "A"}
